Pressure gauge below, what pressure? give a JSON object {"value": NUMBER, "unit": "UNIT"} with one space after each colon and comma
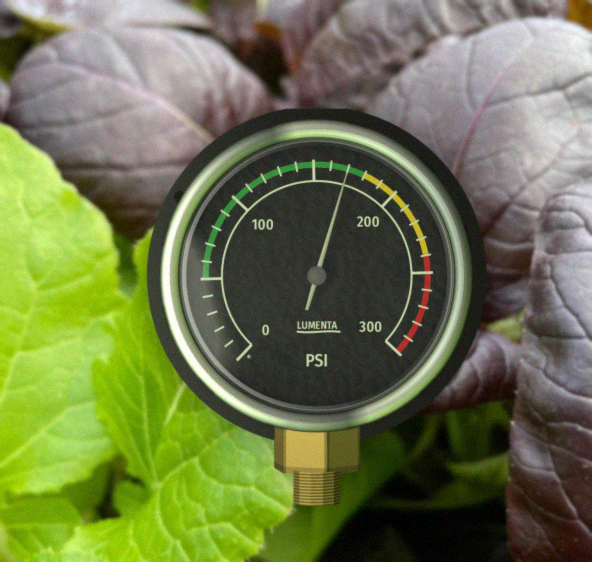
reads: {"value": 170, "unit": "psi"}
